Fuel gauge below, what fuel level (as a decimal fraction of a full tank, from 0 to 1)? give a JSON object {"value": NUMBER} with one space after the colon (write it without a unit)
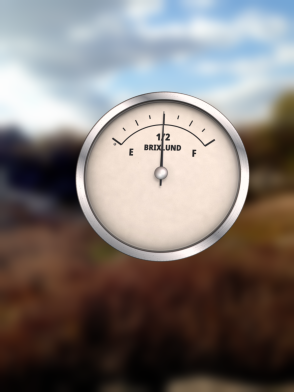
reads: {"value": 0.5}
